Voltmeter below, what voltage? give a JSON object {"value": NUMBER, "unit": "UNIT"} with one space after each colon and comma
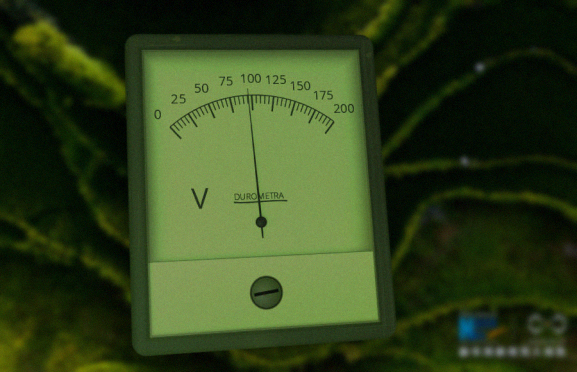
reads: {"value": 95, "unit": "V"}
